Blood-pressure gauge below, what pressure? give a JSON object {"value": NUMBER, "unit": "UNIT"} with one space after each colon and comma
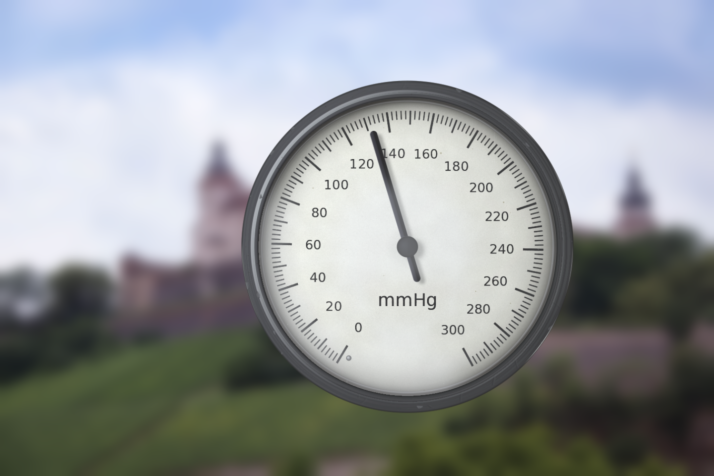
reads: {"value": 132, "unit": "mmHg"}
